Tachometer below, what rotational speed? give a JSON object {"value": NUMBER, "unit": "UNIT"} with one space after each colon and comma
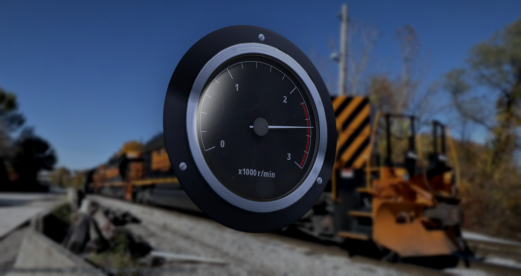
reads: {"value": 2500, "unit": "rpm"}
